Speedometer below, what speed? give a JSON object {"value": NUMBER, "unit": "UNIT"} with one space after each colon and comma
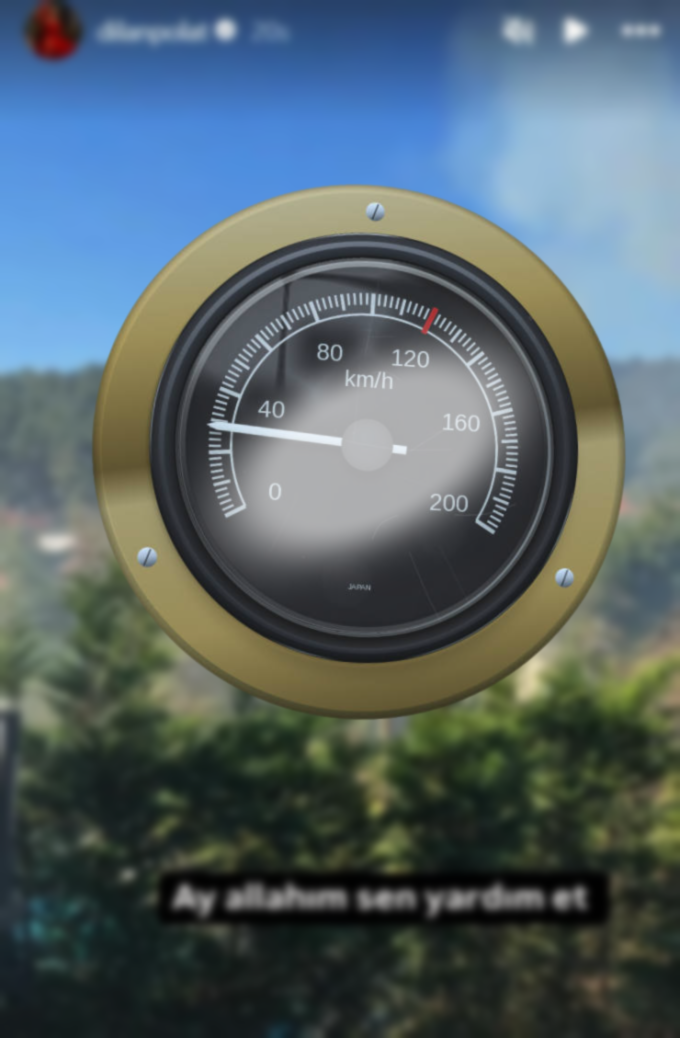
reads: {"value": 28, "unit": "km/h"}
